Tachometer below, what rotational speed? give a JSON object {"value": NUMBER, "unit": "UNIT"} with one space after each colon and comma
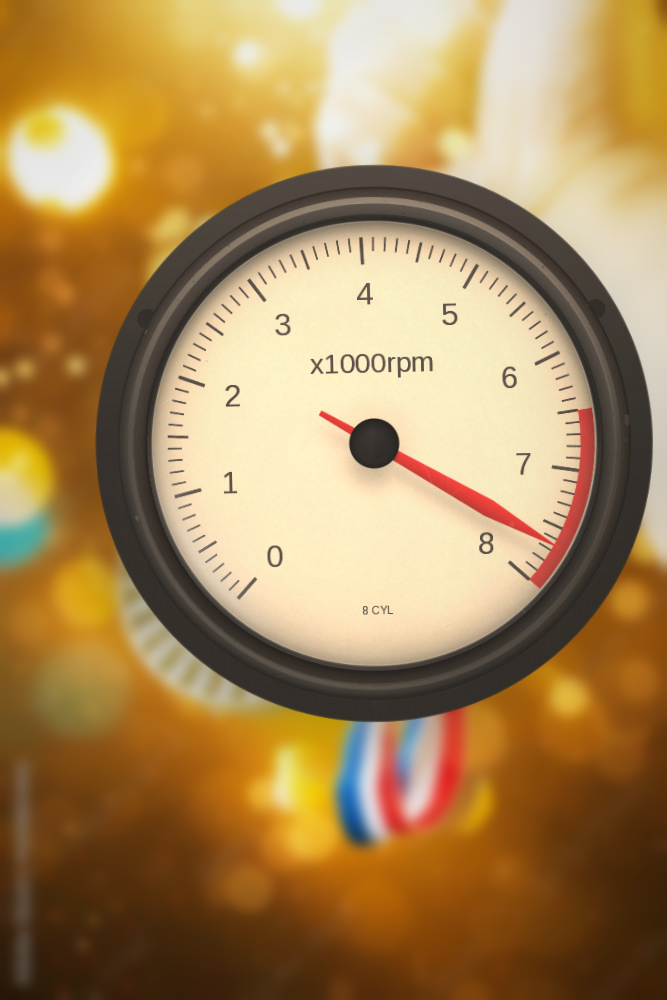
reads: {"value": 7650, "unit": "rpm"}
